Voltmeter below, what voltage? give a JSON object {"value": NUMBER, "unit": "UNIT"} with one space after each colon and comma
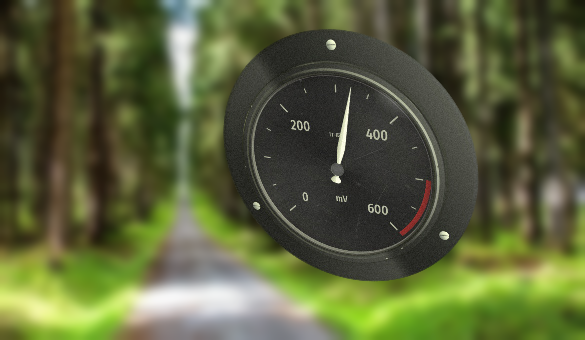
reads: {"value": 325, "unit": "mV"}
